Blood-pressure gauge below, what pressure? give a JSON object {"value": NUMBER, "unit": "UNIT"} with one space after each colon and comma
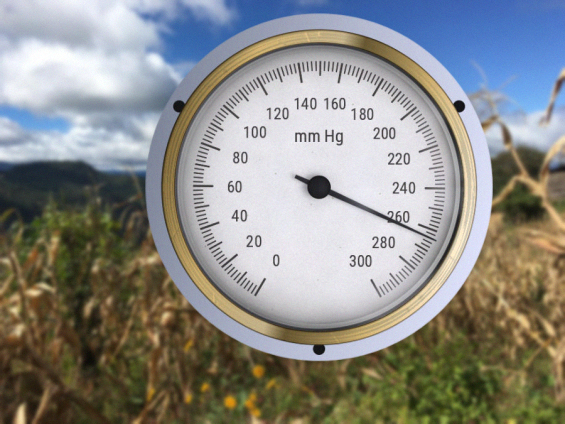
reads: {"value": 264, "unit": "mmHg"}
